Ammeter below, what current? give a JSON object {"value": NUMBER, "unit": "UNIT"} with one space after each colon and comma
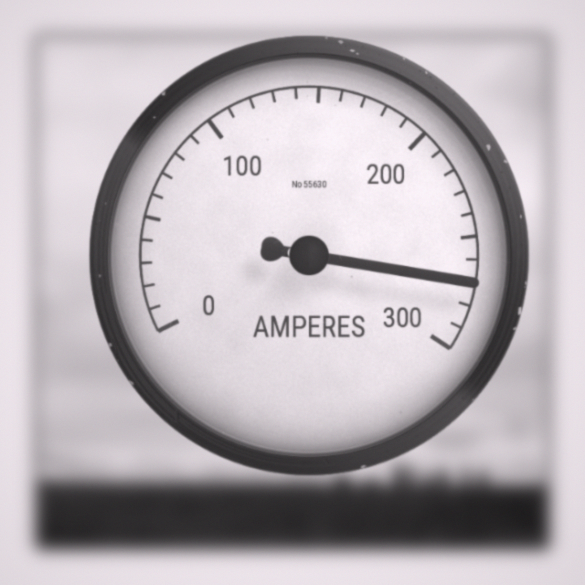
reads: {"value": 270, "unit": "A"}
